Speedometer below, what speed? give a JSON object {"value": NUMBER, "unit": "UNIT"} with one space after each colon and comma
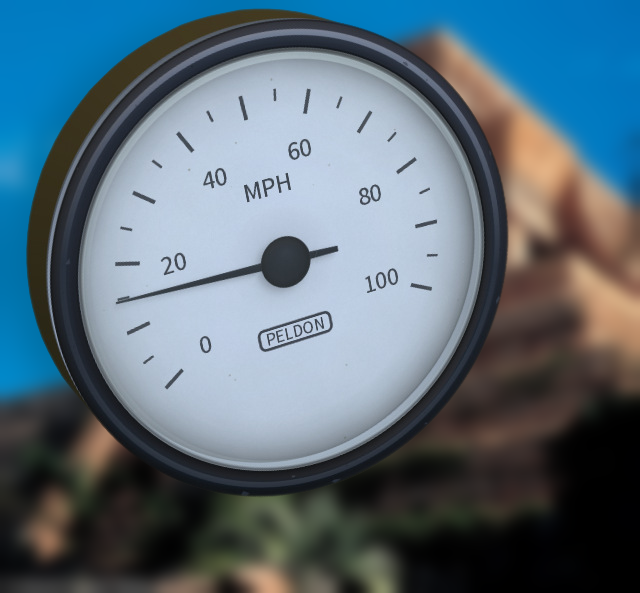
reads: {"value": 15, "unit": "mph"}
